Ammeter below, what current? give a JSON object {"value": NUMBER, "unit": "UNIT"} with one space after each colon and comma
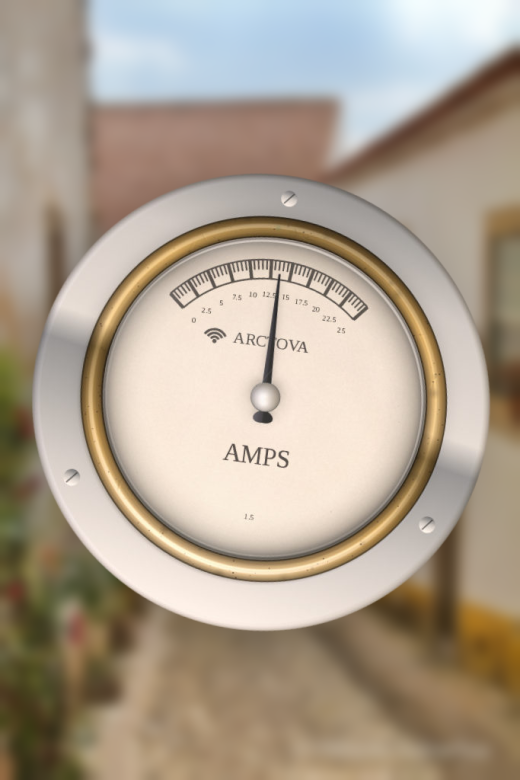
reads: {"value": 13.5, "unit": "A"}
